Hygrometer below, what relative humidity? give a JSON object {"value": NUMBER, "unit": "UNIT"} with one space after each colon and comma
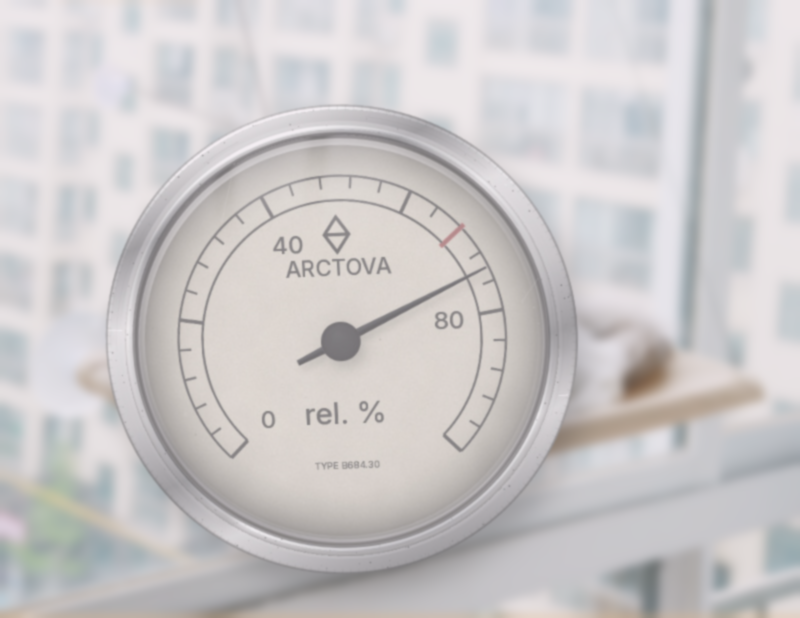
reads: {"value": 74, "unit": "%"}
